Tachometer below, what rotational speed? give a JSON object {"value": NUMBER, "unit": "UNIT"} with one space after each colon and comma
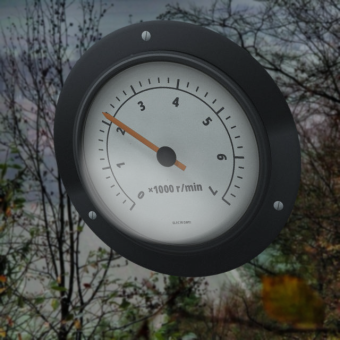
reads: {"value": 2200, "unit": "rpm"}
